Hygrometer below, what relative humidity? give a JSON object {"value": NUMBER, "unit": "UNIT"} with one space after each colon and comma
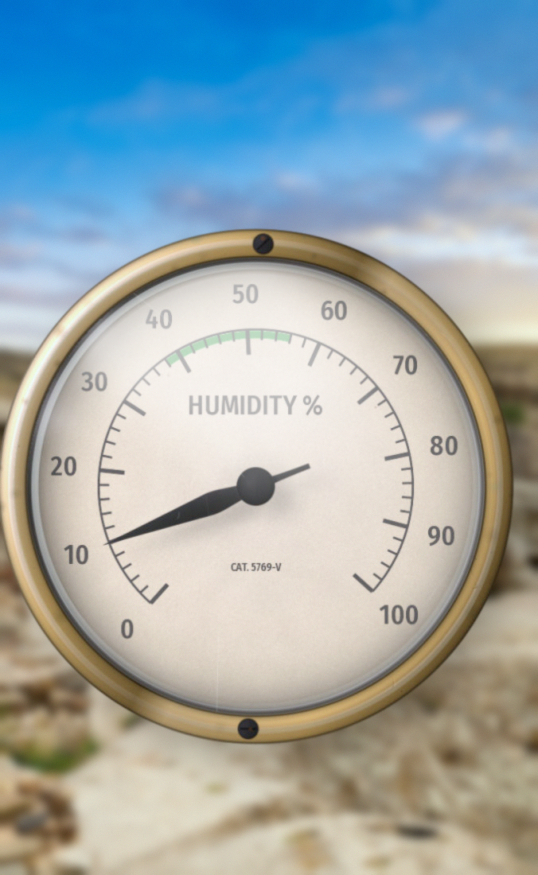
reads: {"value": 10, "unit": "%"}
